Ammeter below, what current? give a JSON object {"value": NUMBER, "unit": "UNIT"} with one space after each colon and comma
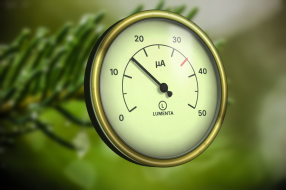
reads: {"value": 15, "unit": "µA"}
